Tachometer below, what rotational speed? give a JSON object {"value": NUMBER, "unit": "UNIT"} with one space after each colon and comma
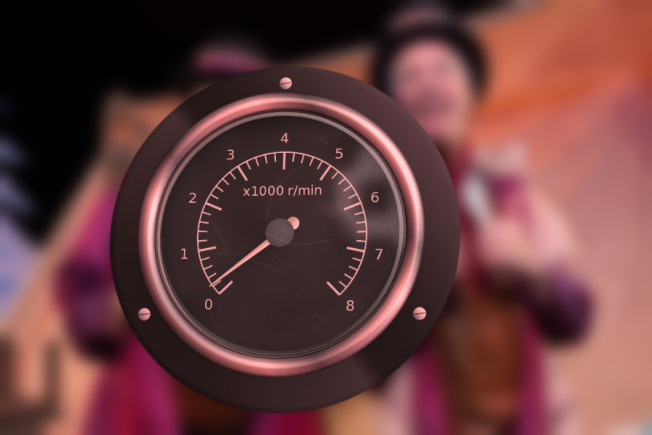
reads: {"value": 200, "unit": "rpm"}
